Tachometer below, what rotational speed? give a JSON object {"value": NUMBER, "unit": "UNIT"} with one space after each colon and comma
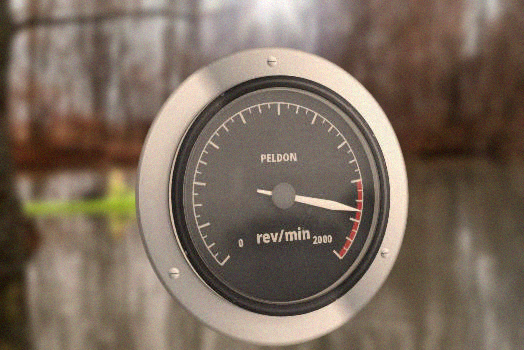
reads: {"value": 1750, "unit": "rpm"}
